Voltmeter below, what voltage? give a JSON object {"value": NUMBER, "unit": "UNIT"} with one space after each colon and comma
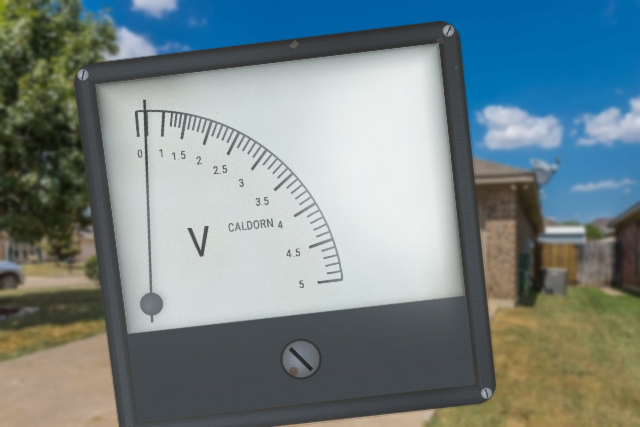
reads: {"value": 0.5, "unit": "V"}
